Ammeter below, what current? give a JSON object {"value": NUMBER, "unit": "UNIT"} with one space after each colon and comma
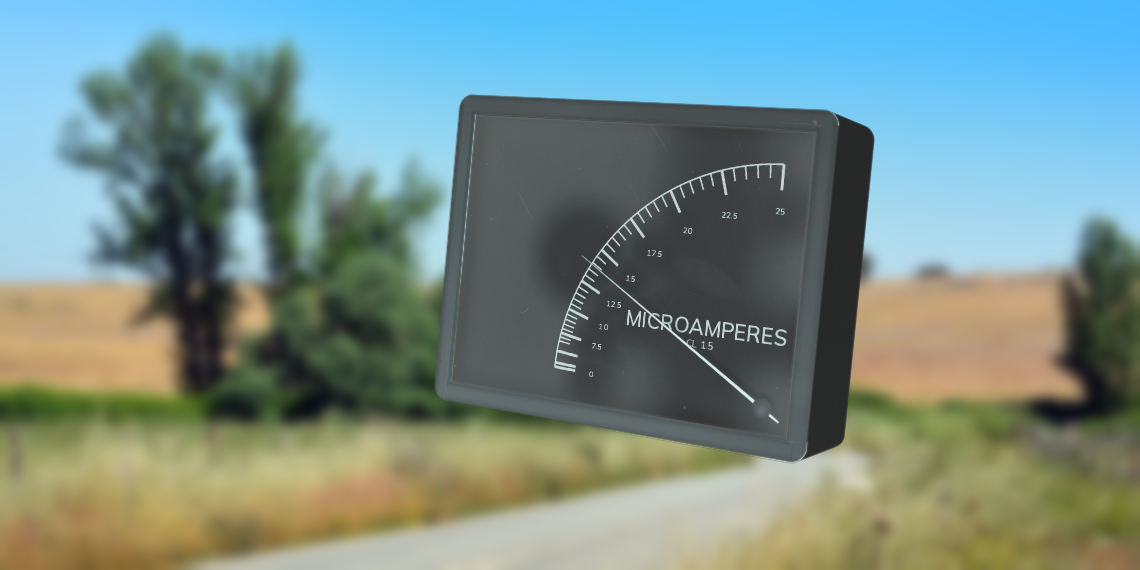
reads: {"value": 14, "unit": "µA"}
